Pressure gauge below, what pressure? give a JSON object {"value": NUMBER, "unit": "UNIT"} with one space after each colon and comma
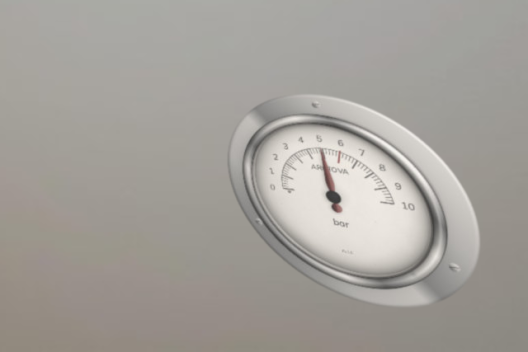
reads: {"value": 5, "unit": "bar"}
